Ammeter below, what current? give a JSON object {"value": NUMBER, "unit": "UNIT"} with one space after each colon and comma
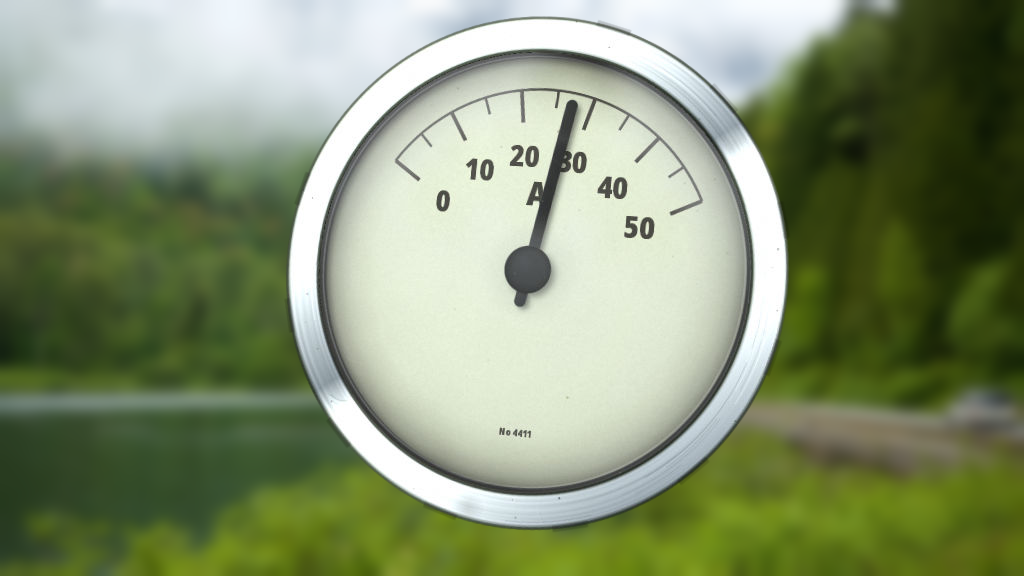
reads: {"value": 27.5, "unit": "A"}
